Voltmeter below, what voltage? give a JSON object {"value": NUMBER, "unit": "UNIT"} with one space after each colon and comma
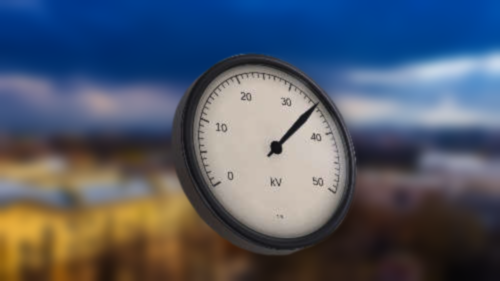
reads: {"value": 35, "unit": "kV"}
